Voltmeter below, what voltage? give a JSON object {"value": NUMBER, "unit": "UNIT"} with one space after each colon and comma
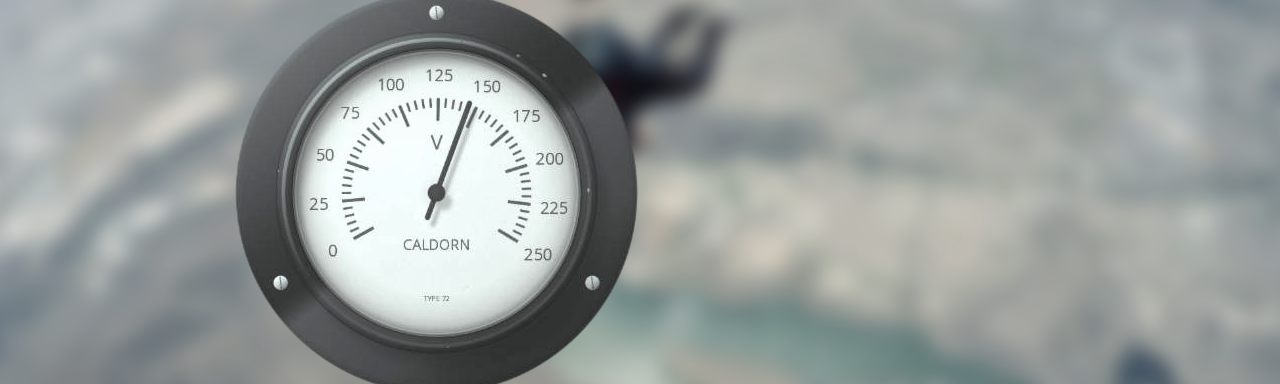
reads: {"value": 145, "unit": "V"}
